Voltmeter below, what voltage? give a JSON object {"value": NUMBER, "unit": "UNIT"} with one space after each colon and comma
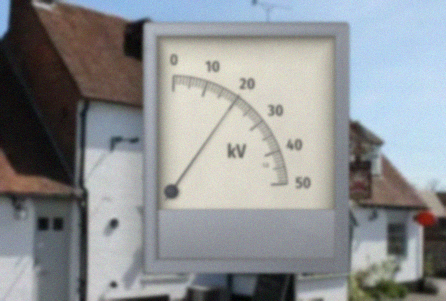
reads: {"value": 20, "unit": "kV"}
